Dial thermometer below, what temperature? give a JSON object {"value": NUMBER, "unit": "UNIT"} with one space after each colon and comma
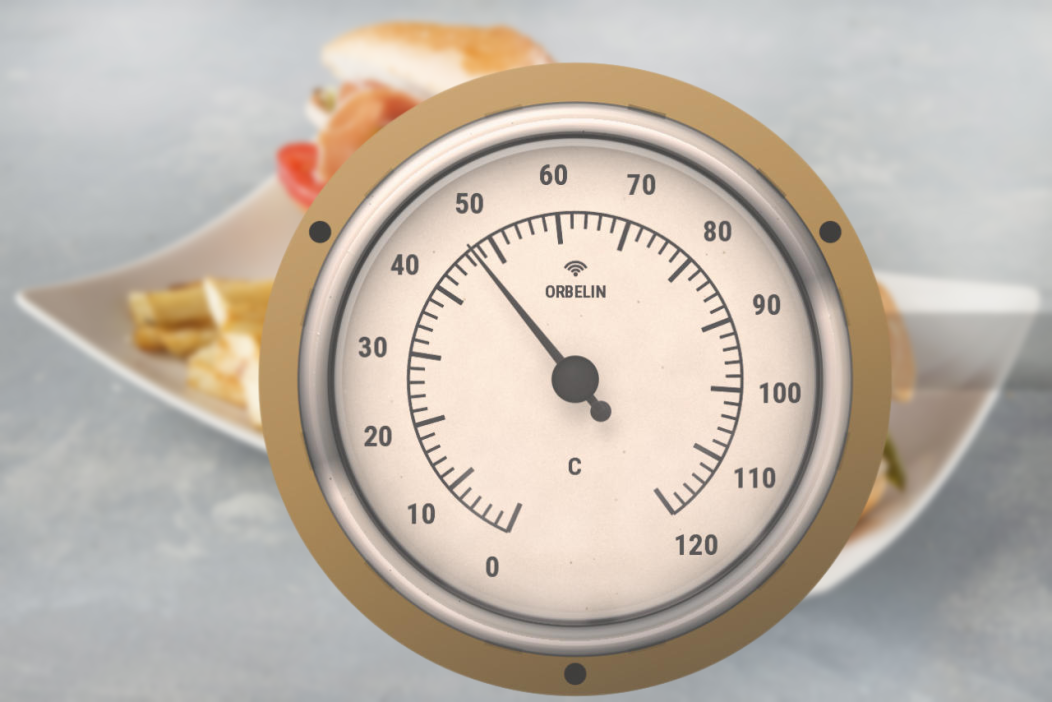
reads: {"value": 47, "unit": "°C"}
